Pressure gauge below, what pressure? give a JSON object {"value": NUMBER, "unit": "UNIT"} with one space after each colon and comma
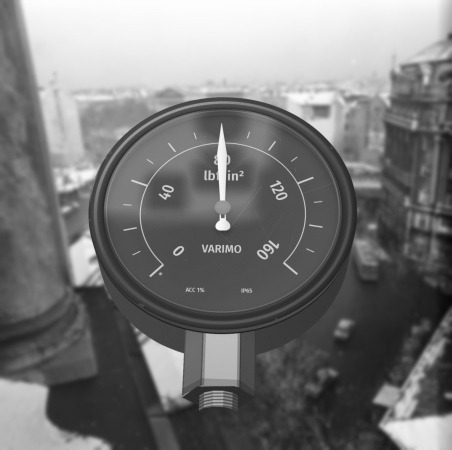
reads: {"value": 80, "unit": "psi"}
